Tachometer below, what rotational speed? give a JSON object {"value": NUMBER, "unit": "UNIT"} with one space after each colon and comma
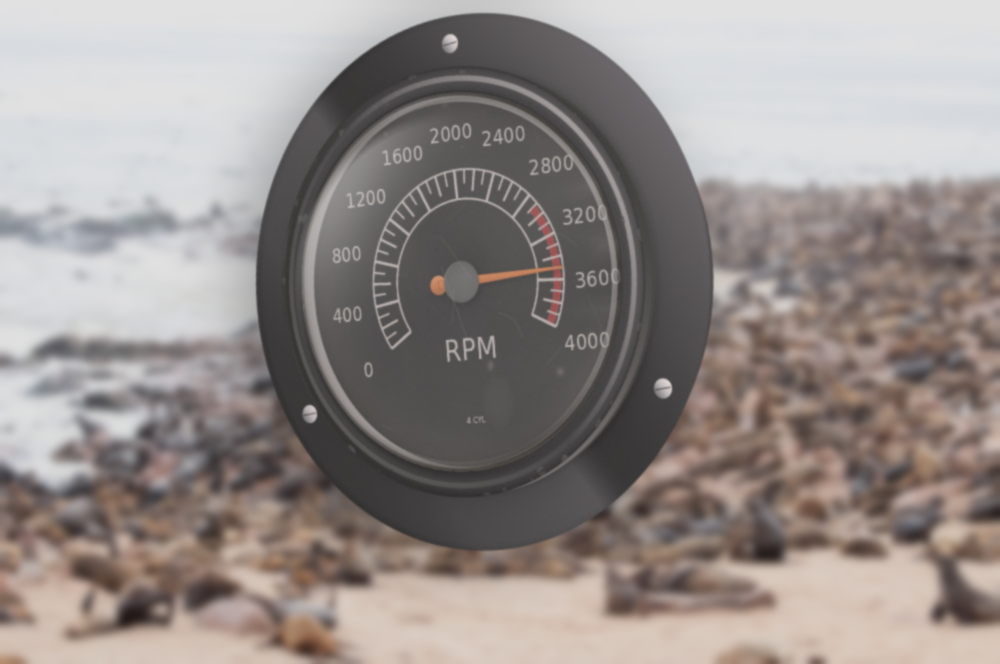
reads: {"value": 3500, "unit": "rpm"}
